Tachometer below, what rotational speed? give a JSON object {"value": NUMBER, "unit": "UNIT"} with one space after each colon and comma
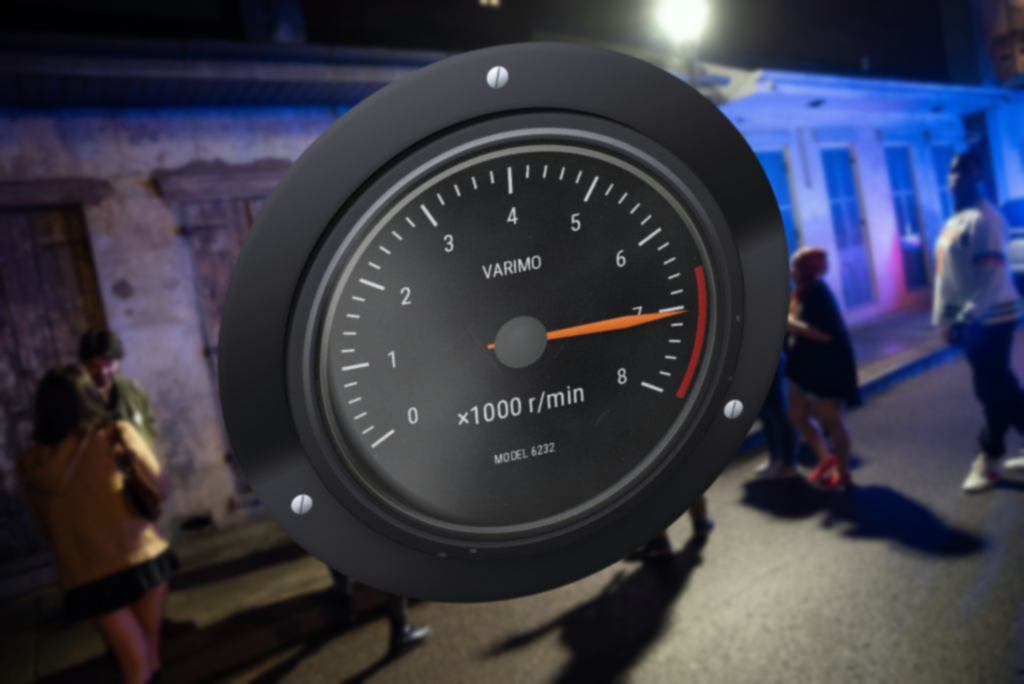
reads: {"value": 7000, "unit": "rpm"}
